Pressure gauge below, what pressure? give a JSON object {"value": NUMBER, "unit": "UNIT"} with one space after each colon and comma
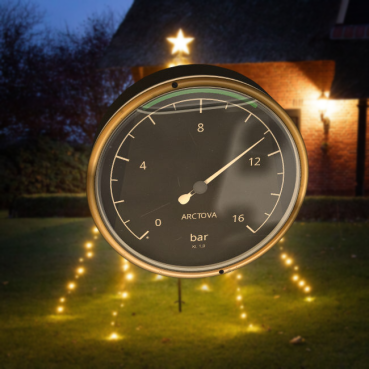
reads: {"value": 11, "unit": "bar"}
